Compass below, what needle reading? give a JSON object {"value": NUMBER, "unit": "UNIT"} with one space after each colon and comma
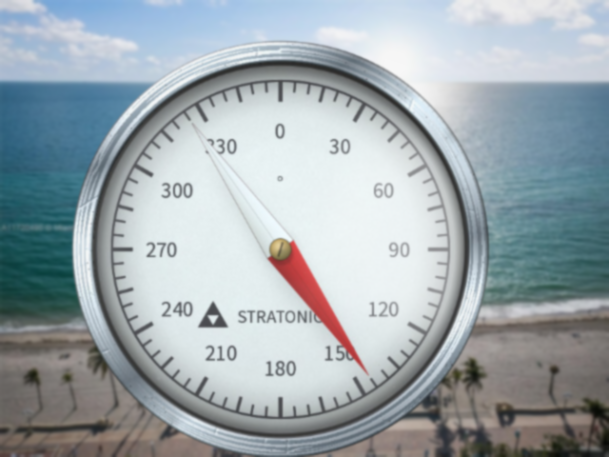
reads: {"value": 145, "unit": "°"}
